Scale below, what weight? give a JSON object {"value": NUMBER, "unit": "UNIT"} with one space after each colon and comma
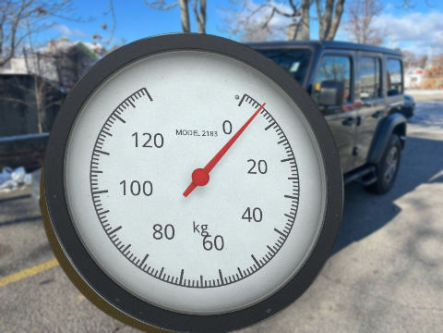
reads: {"value": 5, "unit": "kg"}
